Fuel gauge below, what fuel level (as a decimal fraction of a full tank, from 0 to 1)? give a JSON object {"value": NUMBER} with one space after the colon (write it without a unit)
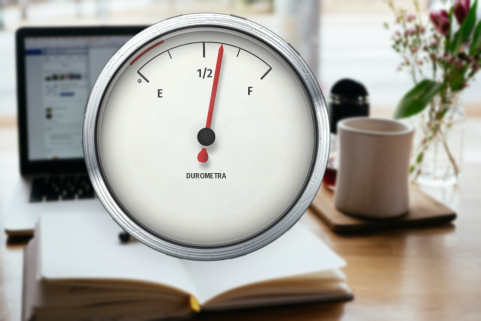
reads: {"value": 0.625}
